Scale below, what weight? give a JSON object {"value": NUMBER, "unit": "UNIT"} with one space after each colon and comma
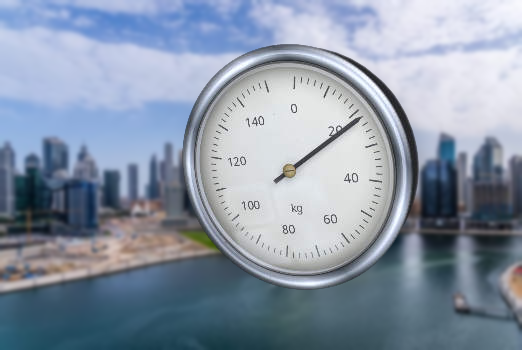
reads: {"value": 22, "unit": "kg"}
